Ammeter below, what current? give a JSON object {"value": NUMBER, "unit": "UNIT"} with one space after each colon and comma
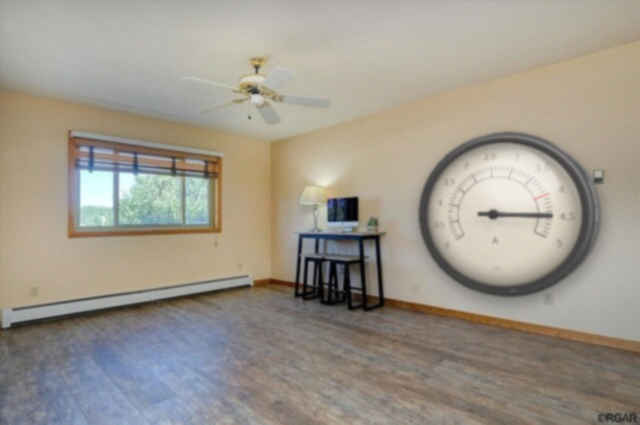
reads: {"value": 4.5, "unit": "A"}
